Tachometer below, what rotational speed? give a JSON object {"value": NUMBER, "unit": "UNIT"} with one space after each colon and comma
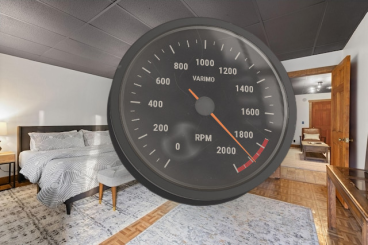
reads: {"value": 1900, "unit": "rpm"}
